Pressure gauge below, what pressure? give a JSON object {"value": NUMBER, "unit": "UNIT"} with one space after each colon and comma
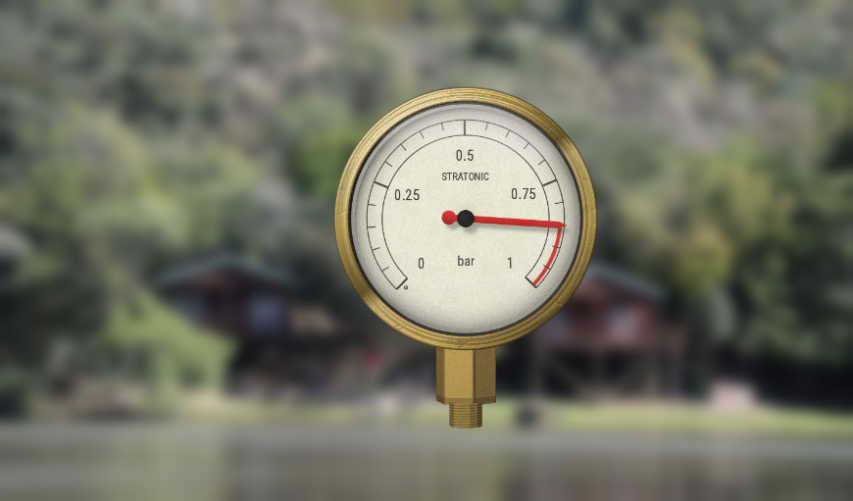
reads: {"value": 0.85, "unit": "bar"}
